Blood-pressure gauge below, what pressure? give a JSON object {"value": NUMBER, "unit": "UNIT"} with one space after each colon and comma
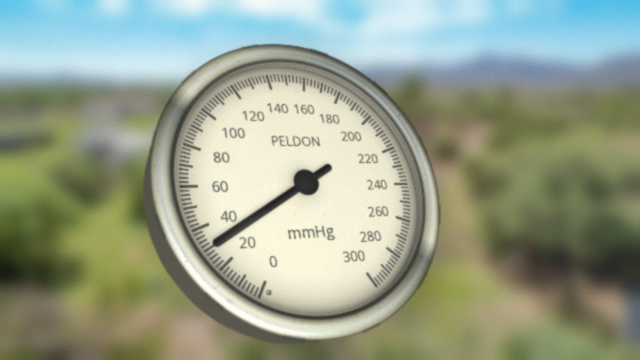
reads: {"value": 30, "unit": "mmHg"}
